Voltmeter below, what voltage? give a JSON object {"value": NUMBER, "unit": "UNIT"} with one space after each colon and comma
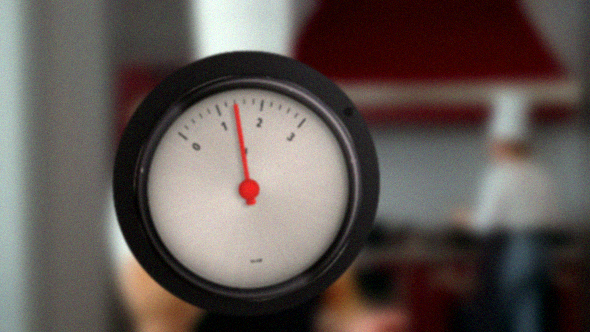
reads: {"value": 1.4, "unit": "V"}
